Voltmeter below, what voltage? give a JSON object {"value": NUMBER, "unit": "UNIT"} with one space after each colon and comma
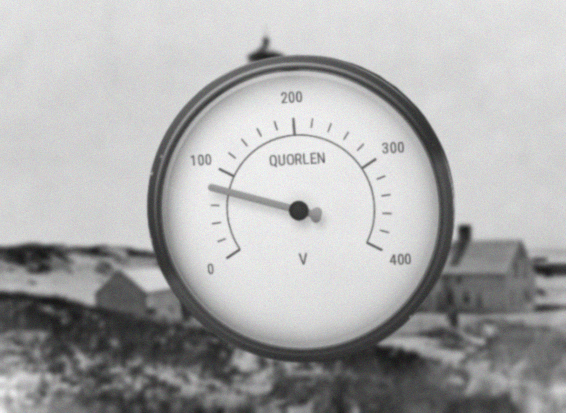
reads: {"value": 80, "unit": "V"}
